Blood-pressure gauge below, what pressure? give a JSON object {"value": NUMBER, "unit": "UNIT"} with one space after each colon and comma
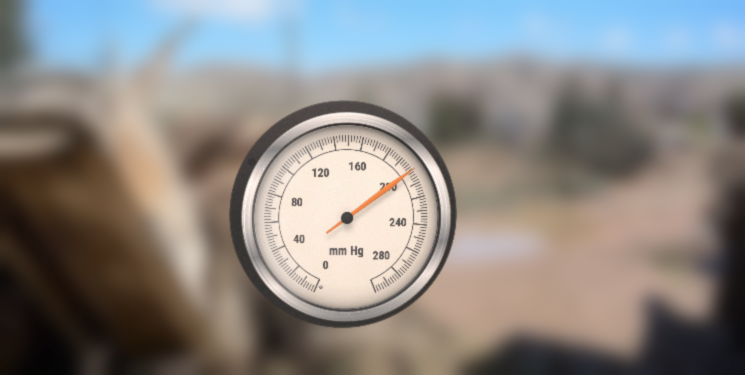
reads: {"value": 200, "unit": "mmHg"}
